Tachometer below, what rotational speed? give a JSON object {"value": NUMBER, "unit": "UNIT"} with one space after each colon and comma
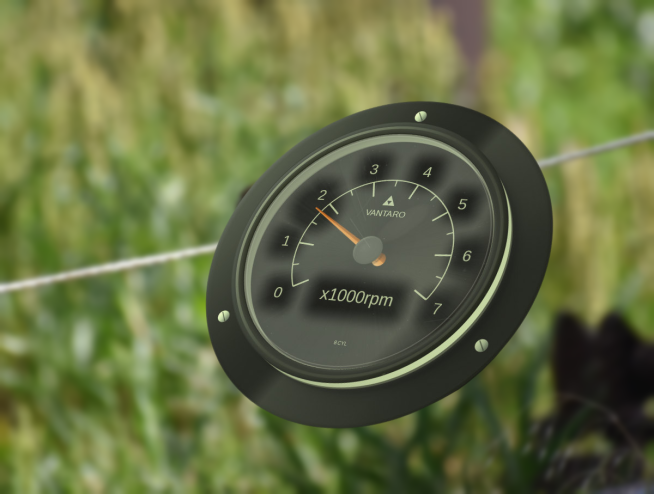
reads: {"value": 1750, "unit": "rpm"}
